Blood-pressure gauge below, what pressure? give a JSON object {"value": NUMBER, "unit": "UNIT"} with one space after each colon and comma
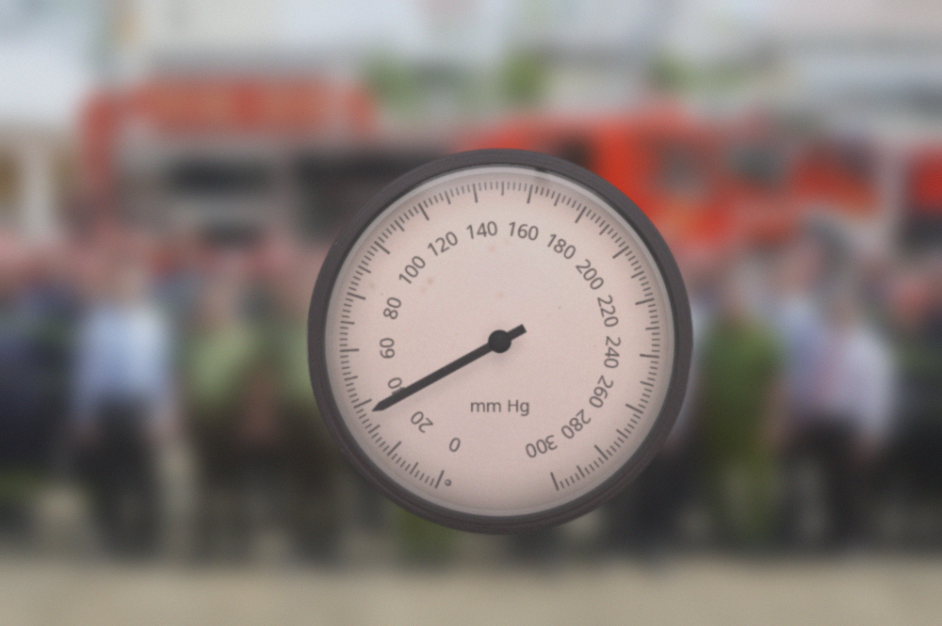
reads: {"value": 36, "unit": "mmHg"}
